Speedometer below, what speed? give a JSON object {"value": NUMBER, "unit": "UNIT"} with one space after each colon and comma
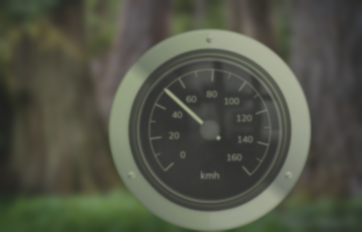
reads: {"value": 50, "unit": "km/h"}
